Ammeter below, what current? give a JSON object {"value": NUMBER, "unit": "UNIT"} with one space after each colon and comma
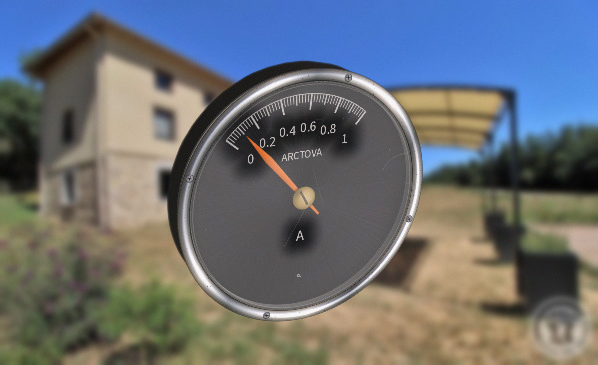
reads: {"value": 0.1, "unit": "A"}
